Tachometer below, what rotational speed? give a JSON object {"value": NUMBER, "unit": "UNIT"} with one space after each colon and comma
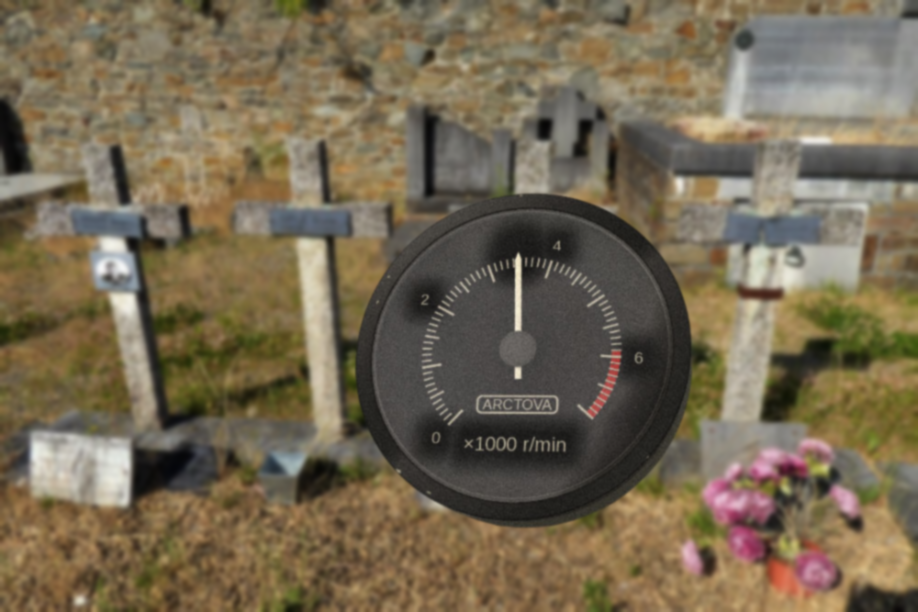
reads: {"value": 3500, "unit": "rpm"}
